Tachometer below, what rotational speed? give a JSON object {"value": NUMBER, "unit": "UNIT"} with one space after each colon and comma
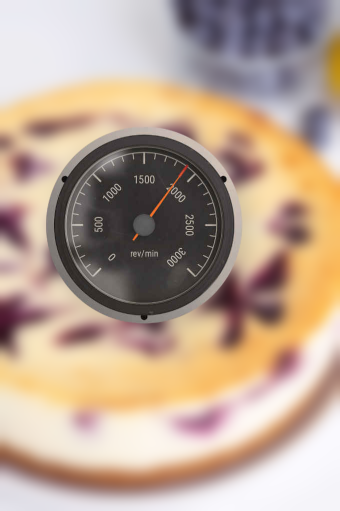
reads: {"value": 1900, "unit": "rpm"}
